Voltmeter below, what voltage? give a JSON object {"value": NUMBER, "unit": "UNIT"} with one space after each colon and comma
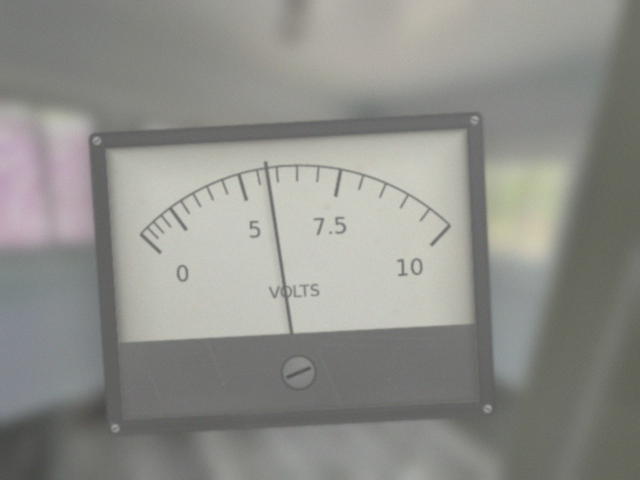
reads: {"value": 5.75, "unit": "V"}
